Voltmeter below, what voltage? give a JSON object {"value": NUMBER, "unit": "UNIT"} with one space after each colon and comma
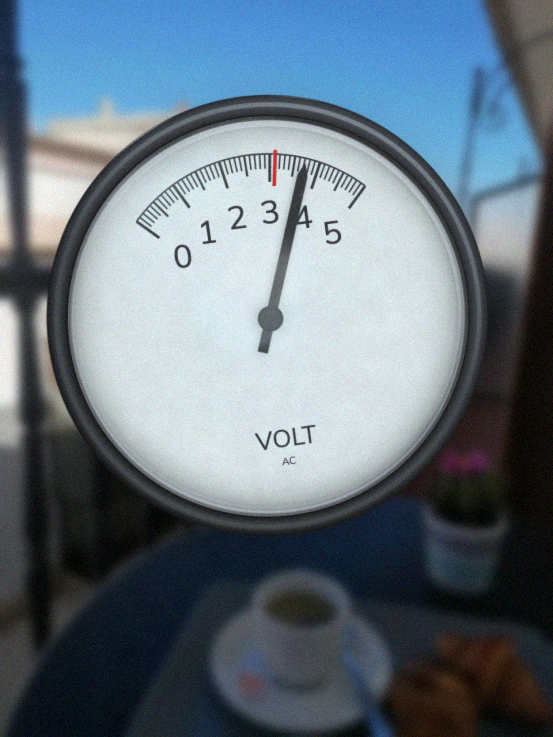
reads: {"value": 3.7, "unit": "V"}
